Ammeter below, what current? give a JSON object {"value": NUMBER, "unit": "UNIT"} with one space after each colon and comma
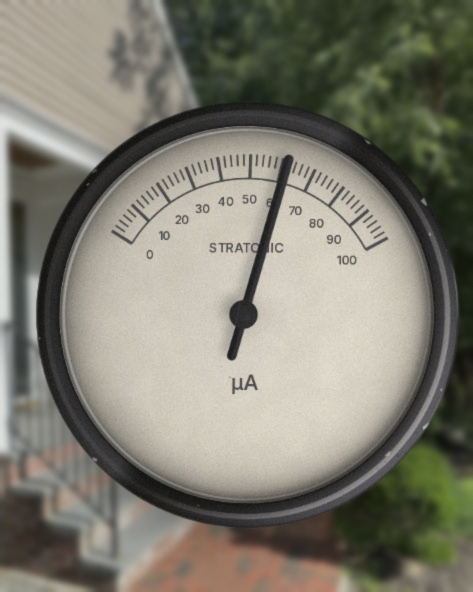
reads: {"value": 62, "unit": "µA"}
